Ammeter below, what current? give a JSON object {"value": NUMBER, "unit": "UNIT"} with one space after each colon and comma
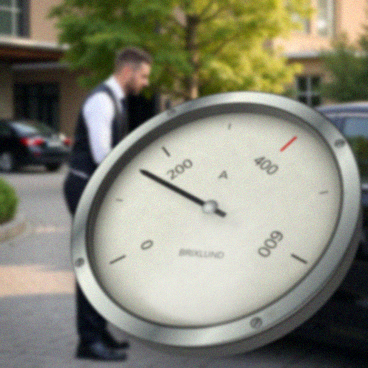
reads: {"value": 150, "unit": "A"}
